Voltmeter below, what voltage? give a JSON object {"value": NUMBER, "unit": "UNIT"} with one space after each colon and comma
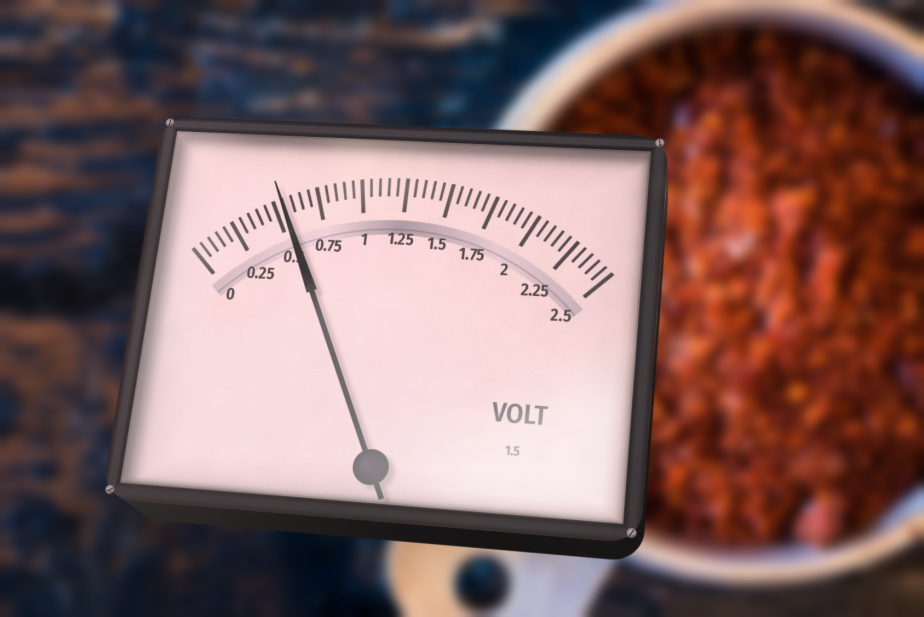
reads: {"value": 0.55, "unit": "V"}
